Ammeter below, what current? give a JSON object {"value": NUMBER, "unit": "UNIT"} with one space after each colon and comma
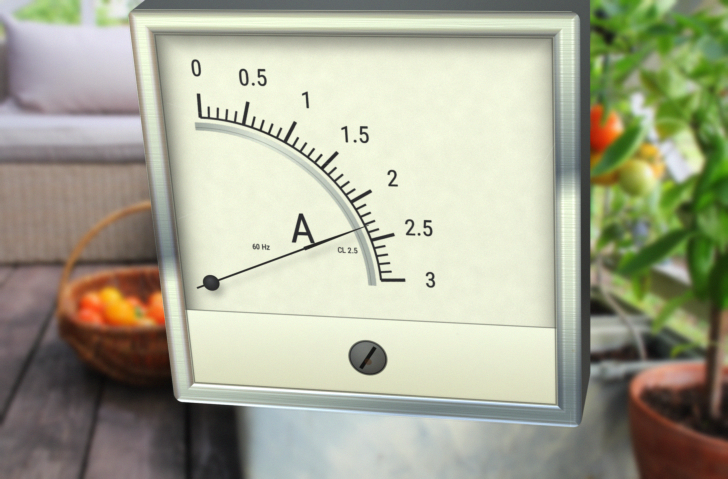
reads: {"value": 2.3, "unit": "A"}
